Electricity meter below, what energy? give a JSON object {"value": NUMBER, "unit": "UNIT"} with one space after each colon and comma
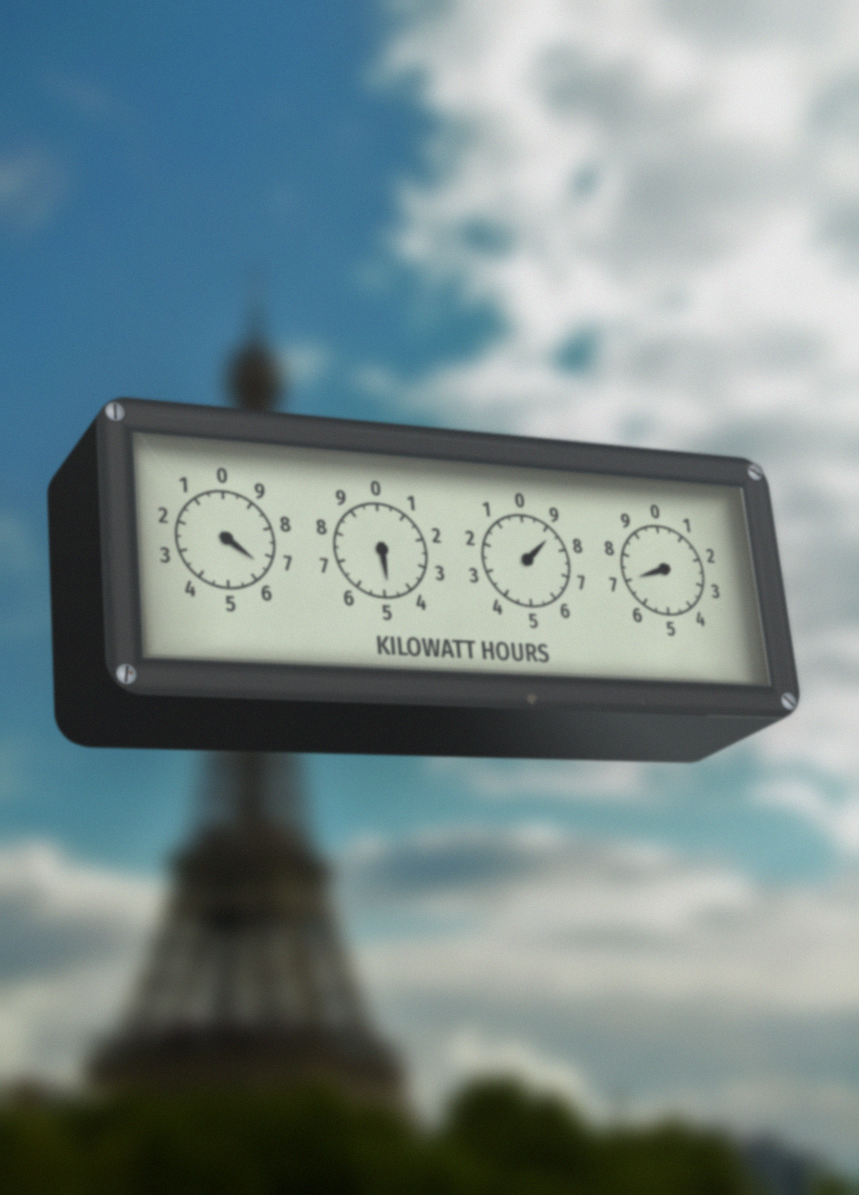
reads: {"value": 6487, "unit": "kWh"}
